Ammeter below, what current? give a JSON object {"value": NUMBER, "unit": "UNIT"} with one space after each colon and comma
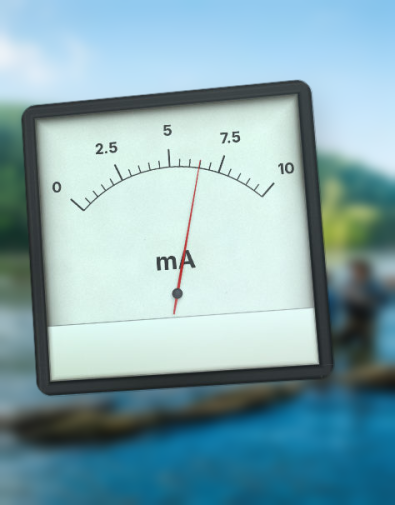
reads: {"value": 6.5, "unit": "mA"}
